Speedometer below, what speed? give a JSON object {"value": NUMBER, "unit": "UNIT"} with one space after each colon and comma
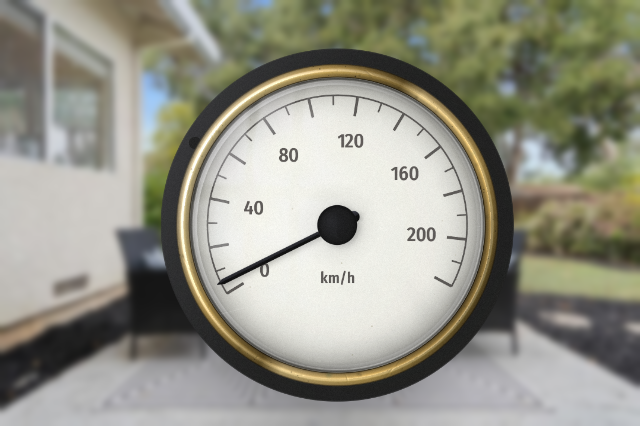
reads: {"value": 5, "unit": "km/h"}
